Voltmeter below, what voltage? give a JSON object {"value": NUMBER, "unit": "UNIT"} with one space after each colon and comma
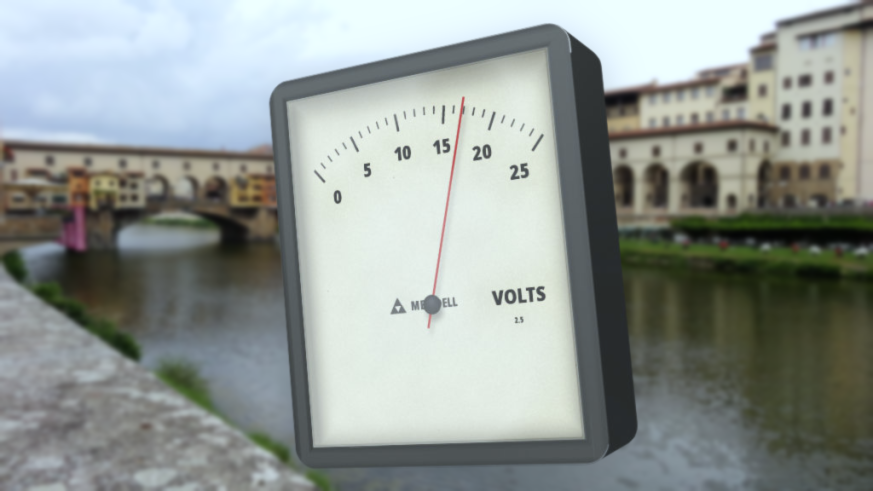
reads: {"value": 17, "unit": "V"}
